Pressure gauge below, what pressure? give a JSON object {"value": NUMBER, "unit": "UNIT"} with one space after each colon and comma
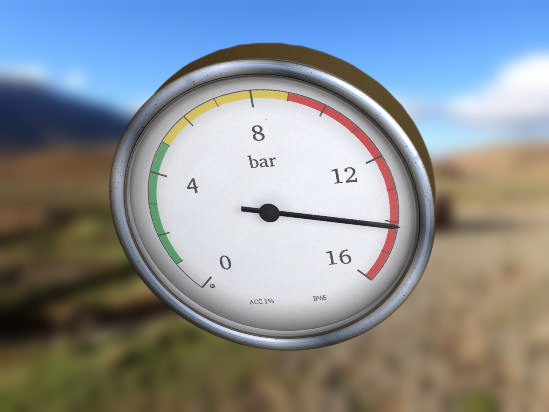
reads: {"value": 14, "unit": "bar"}
